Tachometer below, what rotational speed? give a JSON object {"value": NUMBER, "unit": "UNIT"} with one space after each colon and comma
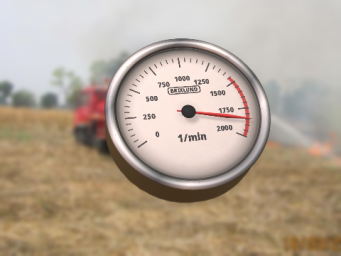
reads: {"value": 1850, "unit": "rpm"}
